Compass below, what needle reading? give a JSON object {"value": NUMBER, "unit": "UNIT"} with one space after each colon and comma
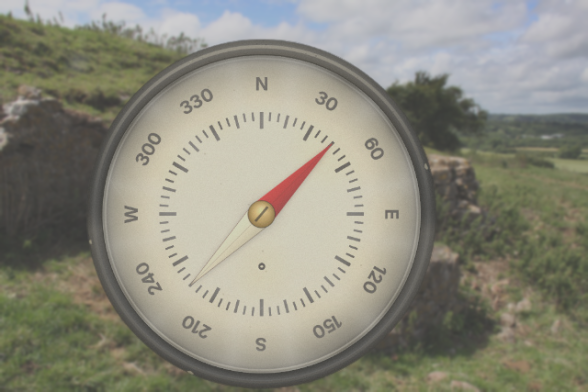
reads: {"value": 45, "unit": "°"}
